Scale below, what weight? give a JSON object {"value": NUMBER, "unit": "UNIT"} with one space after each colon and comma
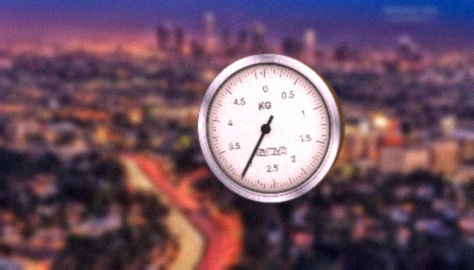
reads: {"value": 3, "unit": "kg"}
